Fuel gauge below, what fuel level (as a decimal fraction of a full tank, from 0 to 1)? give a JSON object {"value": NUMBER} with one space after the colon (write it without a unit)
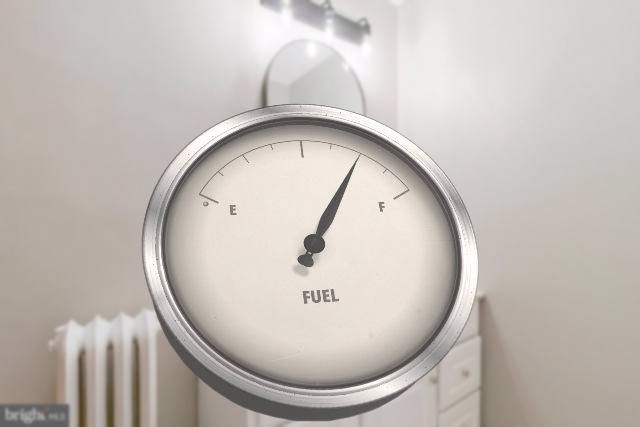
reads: {"value": 0.75}
